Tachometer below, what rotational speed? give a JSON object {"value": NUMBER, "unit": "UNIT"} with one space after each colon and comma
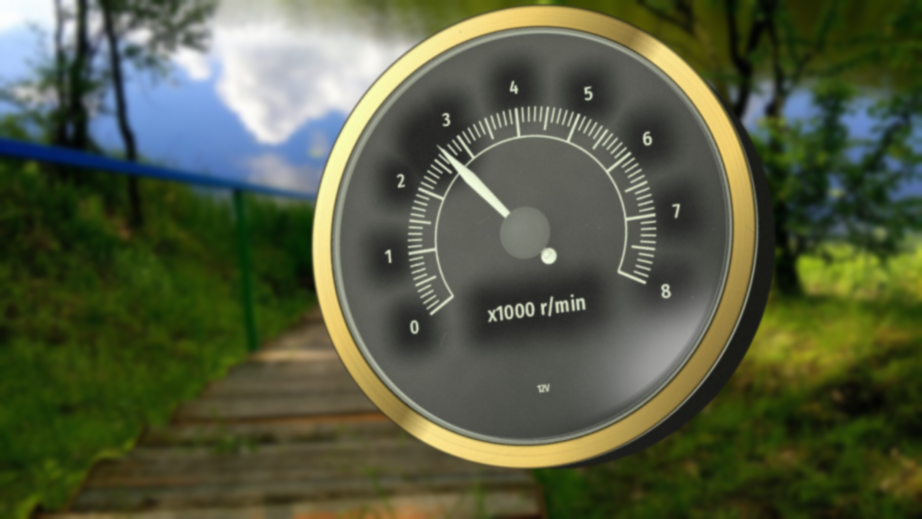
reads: {"value": 2700, "unit": "rpm"}
